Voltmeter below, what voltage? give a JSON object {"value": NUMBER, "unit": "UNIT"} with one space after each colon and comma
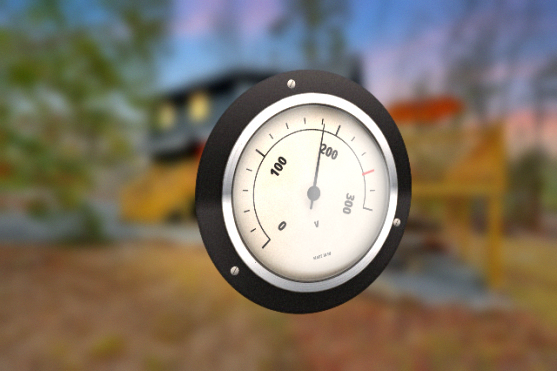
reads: {"value": 180, "unit": "V"}
